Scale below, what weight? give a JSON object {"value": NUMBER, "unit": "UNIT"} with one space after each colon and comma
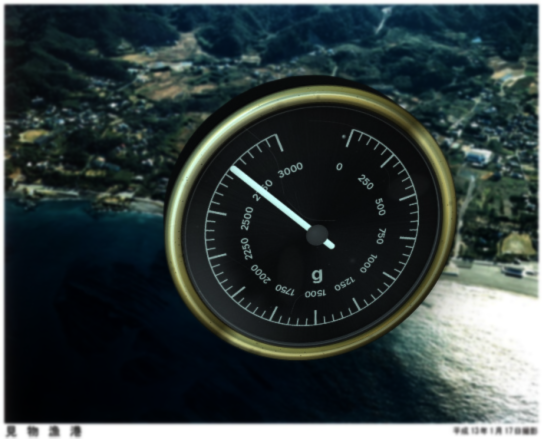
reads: {"value": 2750, "unit": "g"}
